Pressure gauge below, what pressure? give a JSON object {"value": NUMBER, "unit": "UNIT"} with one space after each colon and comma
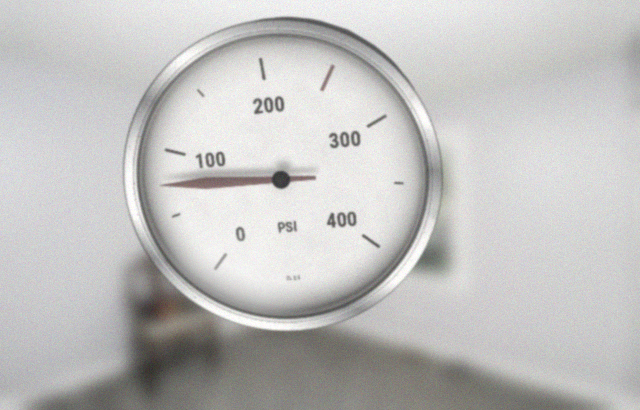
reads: {"value": 75, "unit": "psi"}
